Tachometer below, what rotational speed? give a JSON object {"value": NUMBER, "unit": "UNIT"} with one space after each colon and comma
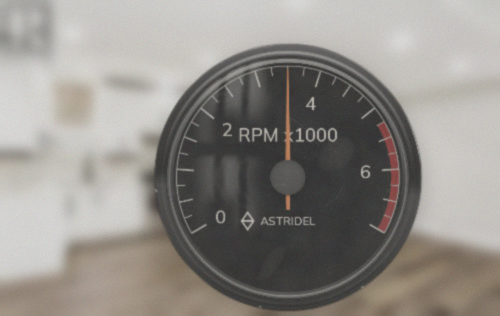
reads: {"value": 3500, "unit": "rpm"}
